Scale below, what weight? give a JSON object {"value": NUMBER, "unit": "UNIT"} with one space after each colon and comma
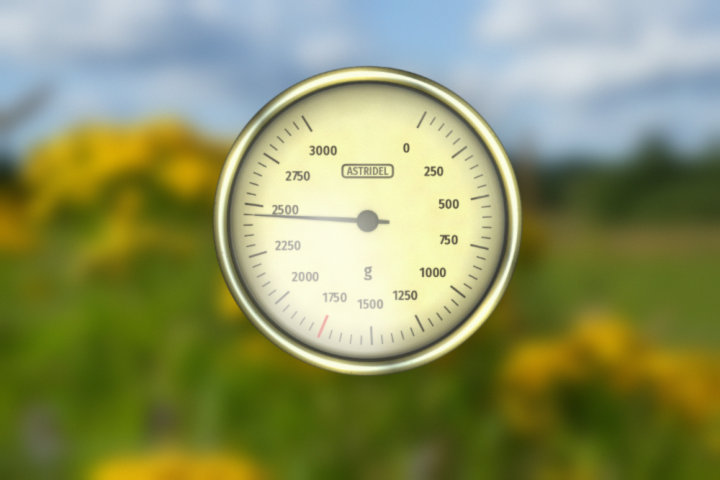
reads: {"value": 2450, "unit": "g"}
